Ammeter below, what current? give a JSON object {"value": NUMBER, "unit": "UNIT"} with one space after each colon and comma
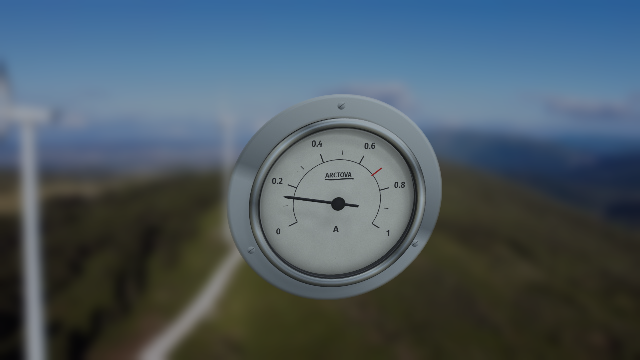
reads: {"value": 0.15, "unit": "A"}
